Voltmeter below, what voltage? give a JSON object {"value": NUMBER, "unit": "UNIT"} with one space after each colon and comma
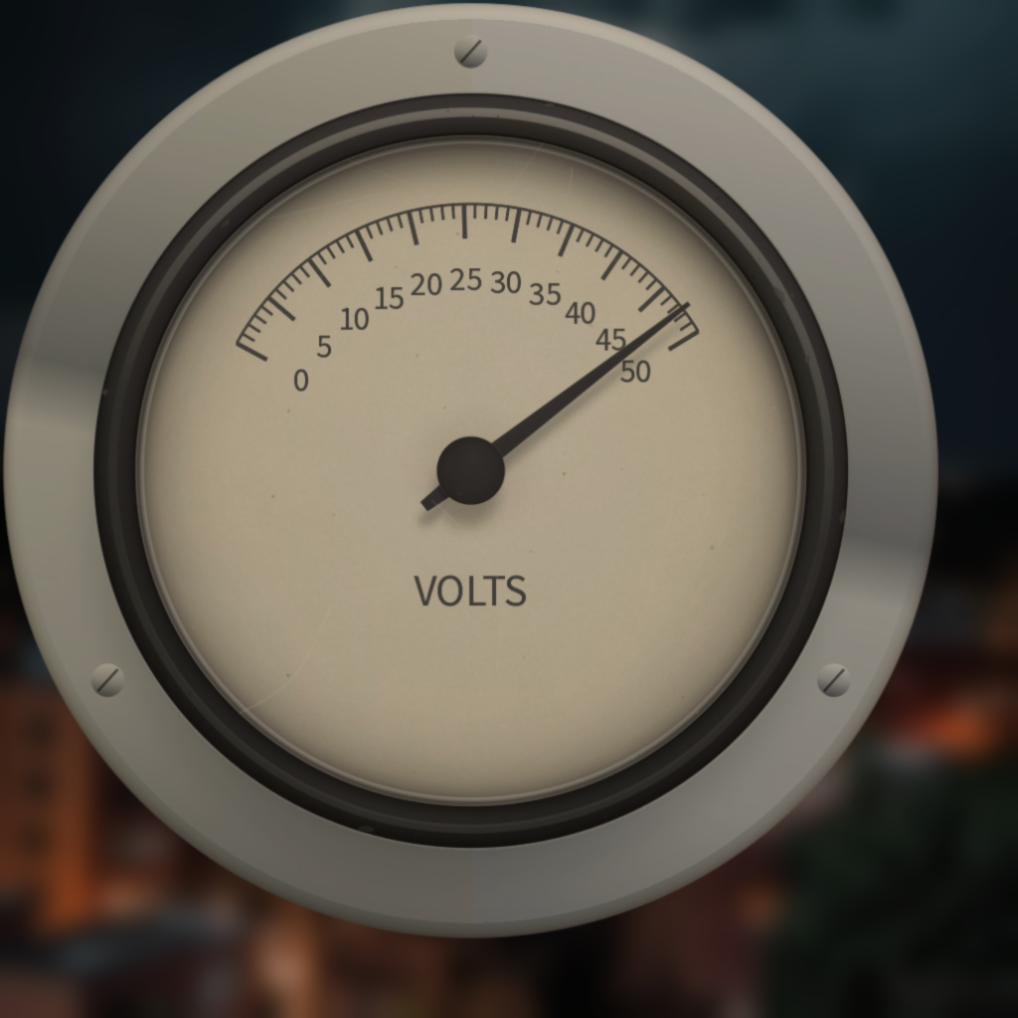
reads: {"value": 47.5, "unit": "V"}
